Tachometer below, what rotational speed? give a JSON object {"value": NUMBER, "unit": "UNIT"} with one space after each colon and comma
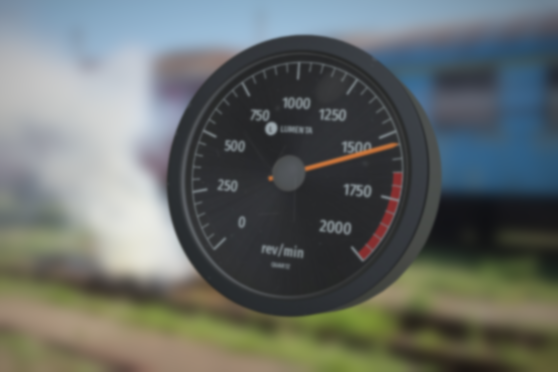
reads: {"value": 1550, "unit": "rpm"}
